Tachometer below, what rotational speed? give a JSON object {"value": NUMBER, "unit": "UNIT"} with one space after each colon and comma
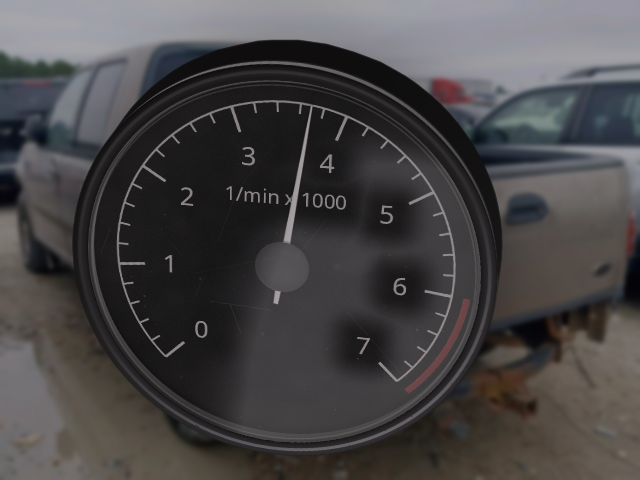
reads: {"value": 3700, "unit": "rpm"}
